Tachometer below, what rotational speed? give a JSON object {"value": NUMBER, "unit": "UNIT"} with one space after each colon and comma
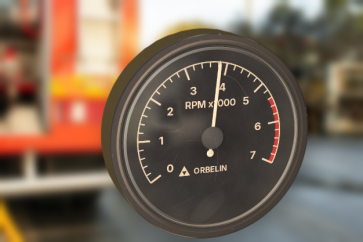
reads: {"value": 3800, "unit": "rpm"}
